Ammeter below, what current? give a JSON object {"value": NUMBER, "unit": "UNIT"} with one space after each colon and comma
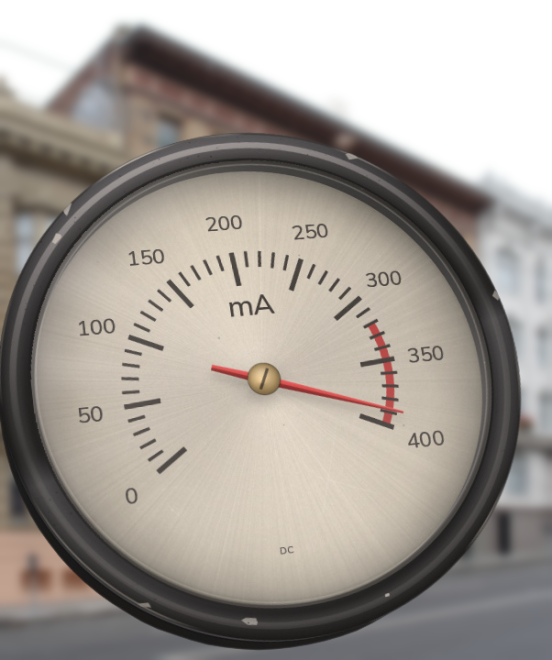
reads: {"value": 390, "unit": "mA"}
